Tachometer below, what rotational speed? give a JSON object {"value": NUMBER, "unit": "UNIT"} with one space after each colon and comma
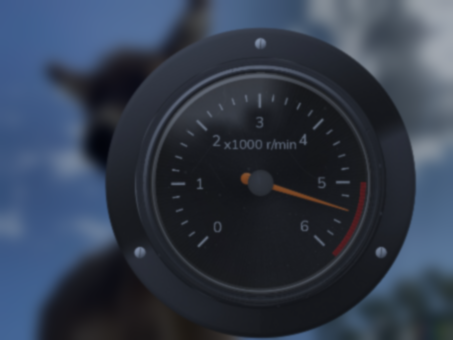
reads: {"value": 5400, "unit": "rpm"}
